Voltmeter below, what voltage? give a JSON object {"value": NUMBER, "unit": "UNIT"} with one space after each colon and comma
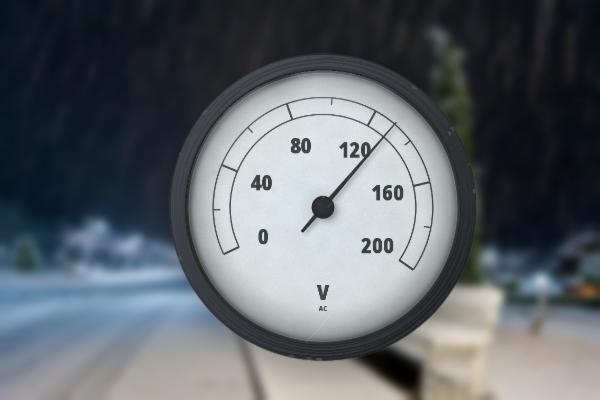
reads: {"value": 130, "unit": "V"}
